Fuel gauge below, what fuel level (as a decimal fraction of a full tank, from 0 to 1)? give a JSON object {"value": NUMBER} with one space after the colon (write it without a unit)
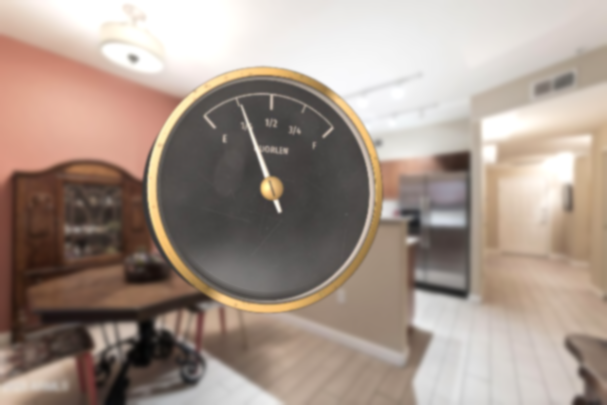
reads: {"value": 0.25}
